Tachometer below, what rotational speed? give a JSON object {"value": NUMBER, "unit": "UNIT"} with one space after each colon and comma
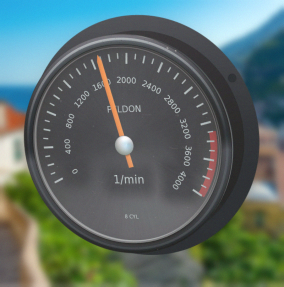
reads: {"value": 1700, "unit": "rpm"}
